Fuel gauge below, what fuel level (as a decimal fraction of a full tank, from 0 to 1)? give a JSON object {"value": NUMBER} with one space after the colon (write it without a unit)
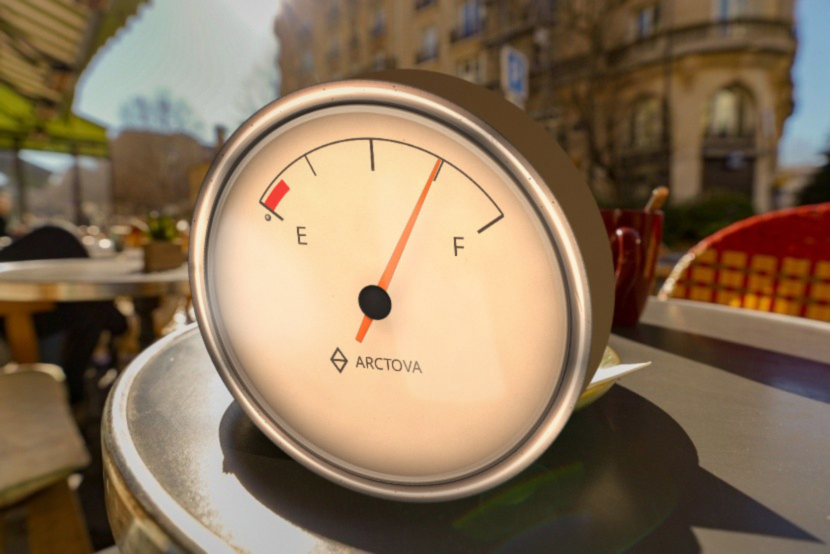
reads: {"value": 0.75}
